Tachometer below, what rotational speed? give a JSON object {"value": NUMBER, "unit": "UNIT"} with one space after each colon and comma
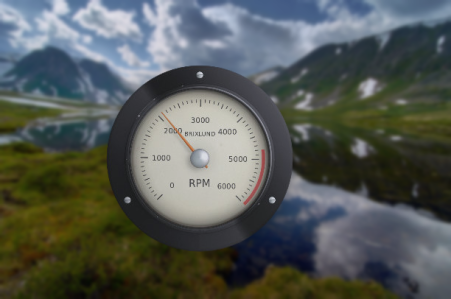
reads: {"value": 2100, "unit": "rpm"}
